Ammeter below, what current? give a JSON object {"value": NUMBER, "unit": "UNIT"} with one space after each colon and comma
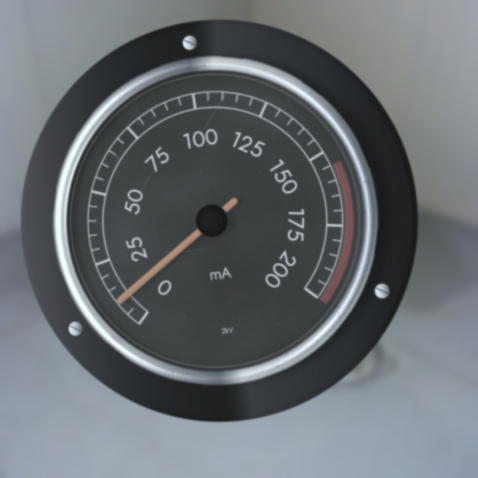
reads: {"value": 10, "unit": "mA"}
